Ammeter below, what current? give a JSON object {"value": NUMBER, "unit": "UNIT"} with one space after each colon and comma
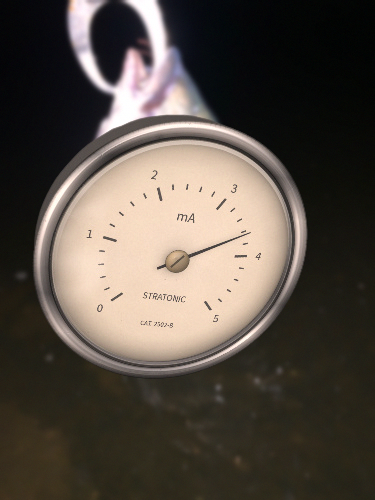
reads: {"value": 3.6, "unit": "mA"}
